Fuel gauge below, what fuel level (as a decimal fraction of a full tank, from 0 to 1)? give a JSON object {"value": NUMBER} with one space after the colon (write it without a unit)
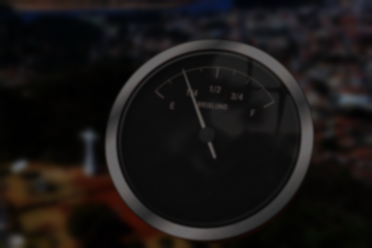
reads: {"value": 0.25}
